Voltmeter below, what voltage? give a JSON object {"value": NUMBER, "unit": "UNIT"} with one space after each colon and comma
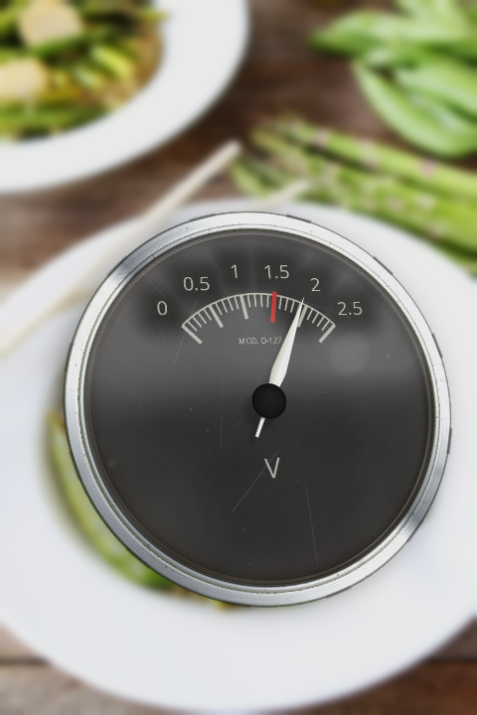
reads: {"value": 1.9, "unit": "V"}
